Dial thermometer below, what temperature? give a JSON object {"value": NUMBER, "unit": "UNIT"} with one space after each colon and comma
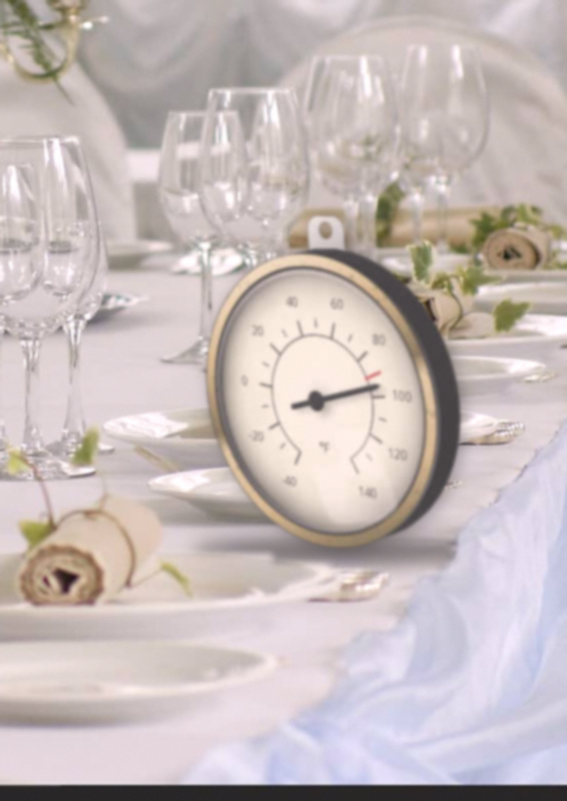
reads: {"value": 95, "unit": "°F"}
